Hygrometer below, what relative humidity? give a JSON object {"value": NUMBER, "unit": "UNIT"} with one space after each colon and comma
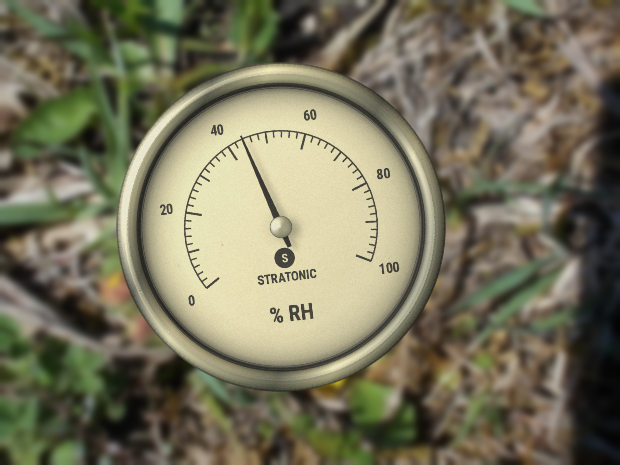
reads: {"value": 44, "unit": "%"}
